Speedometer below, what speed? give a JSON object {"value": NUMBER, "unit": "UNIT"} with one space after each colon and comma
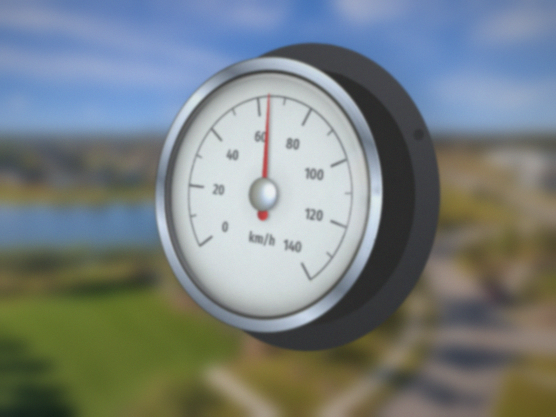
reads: {"value": 65, "unit": "km/h"}
